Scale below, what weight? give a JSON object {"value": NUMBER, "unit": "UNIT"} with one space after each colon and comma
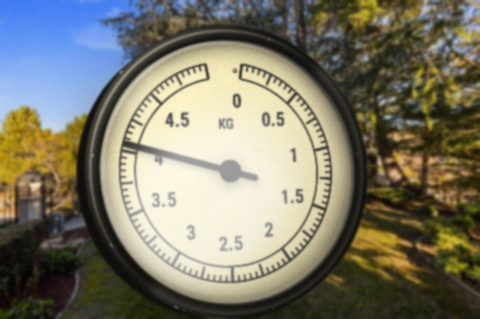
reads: {"value": 4.05, "unit": "kg"}
